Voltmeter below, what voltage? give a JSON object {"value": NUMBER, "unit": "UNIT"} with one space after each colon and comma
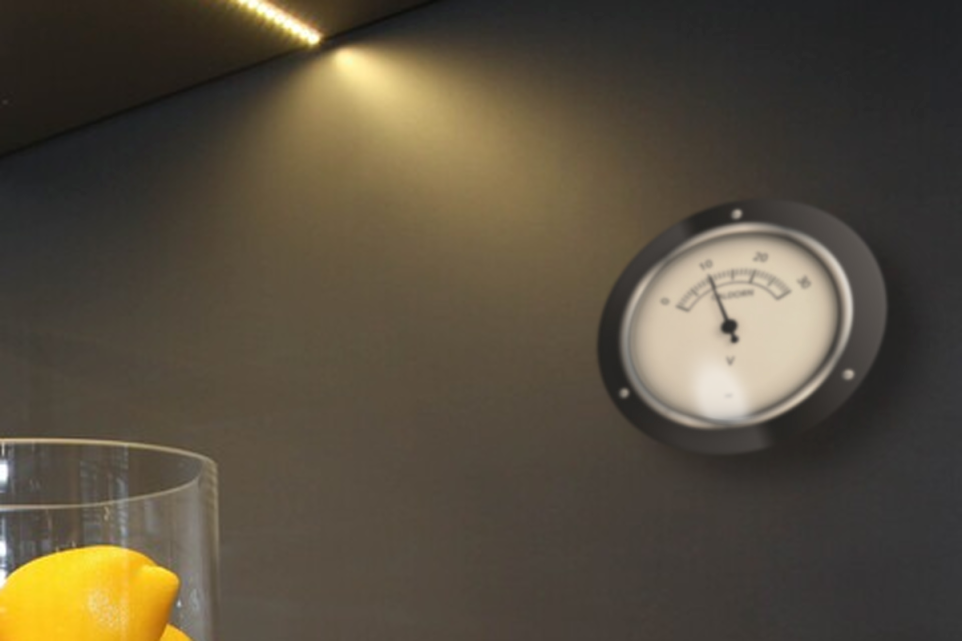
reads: {"value": 10, "unit": "V"}
